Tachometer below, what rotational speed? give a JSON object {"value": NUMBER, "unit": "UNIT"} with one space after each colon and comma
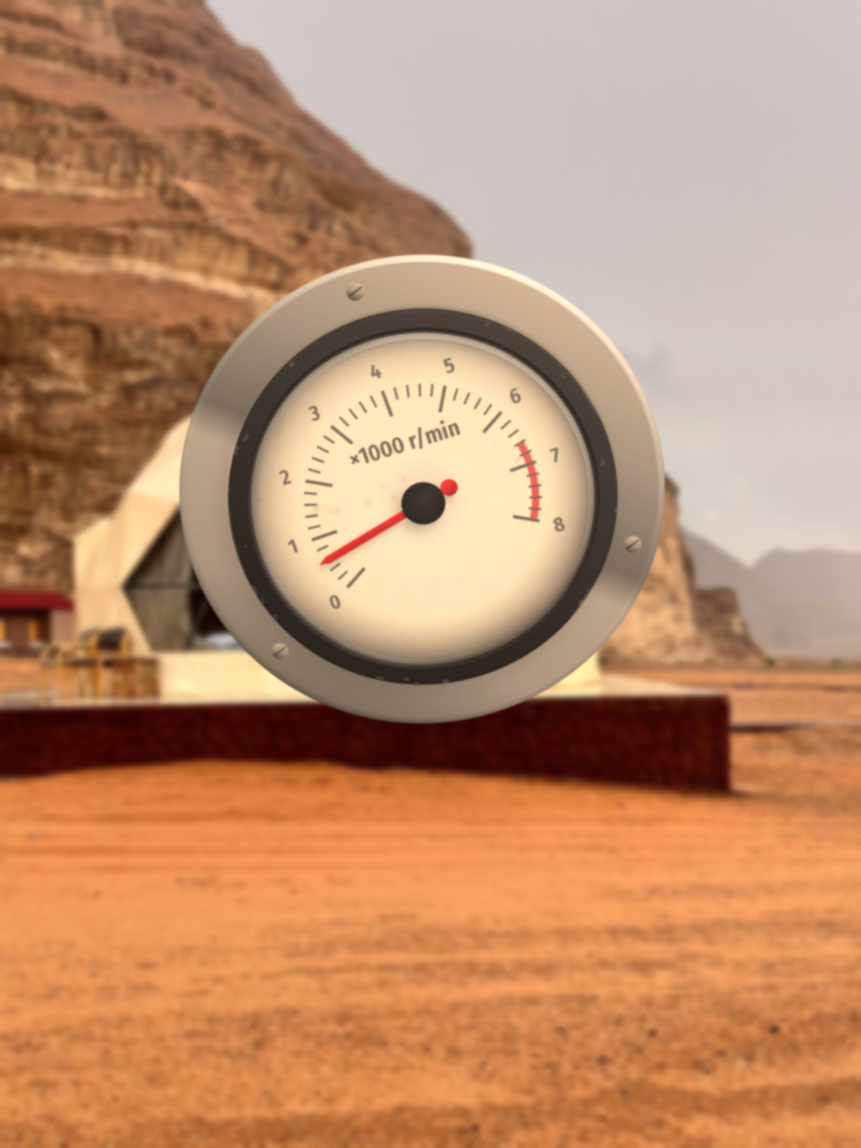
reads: {"value": 600, "unit": "rpm"}
